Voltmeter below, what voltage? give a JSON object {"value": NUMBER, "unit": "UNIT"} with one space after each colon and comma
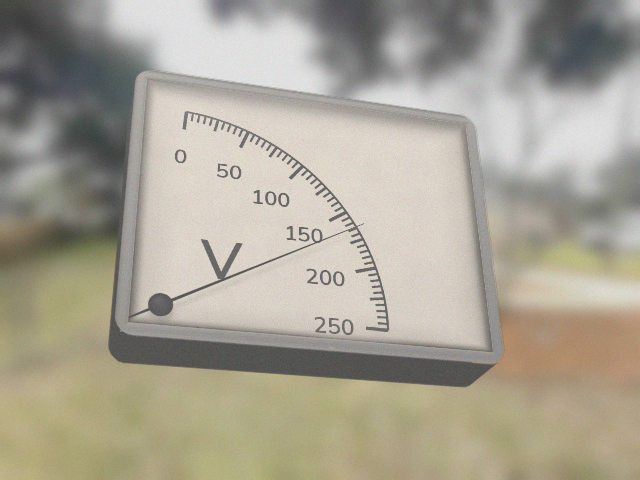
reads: {"value": 165, "unit": "V"}
